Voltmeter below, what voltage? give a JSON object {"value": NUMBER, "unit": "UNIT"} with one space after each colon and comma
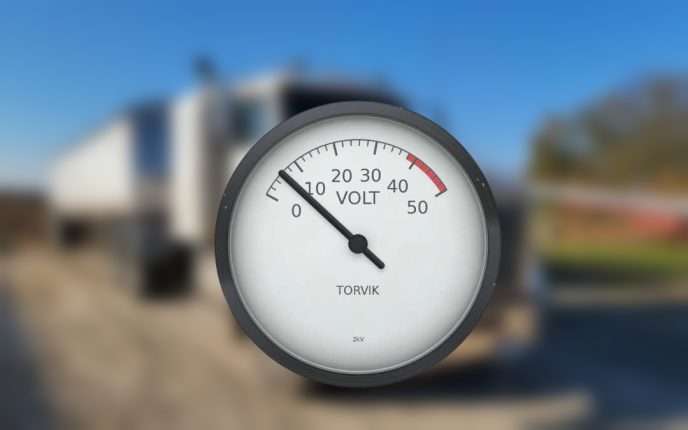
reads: {"value": 6, "unit": "V"}
